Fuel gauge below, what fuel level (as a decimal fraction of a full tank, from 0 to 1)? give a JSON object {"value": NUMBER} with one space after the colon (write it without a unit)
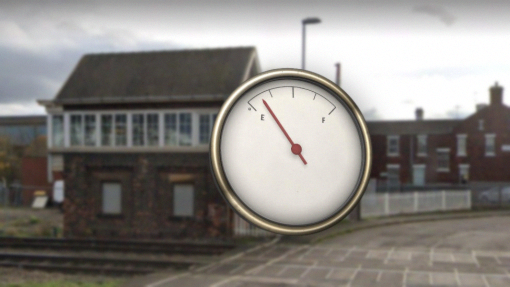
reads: {"value": 0.125}
